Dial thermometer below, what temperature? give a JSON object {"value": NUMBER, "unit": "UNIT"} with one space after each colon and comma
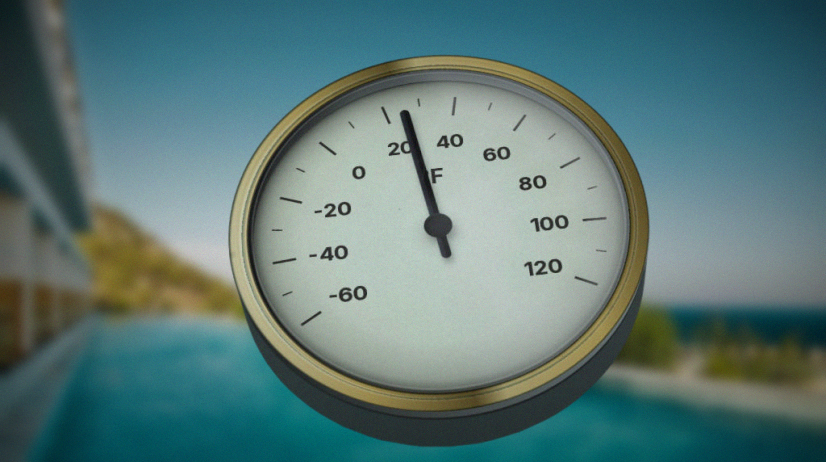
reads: {"value": 25, "unit": "°F"}
